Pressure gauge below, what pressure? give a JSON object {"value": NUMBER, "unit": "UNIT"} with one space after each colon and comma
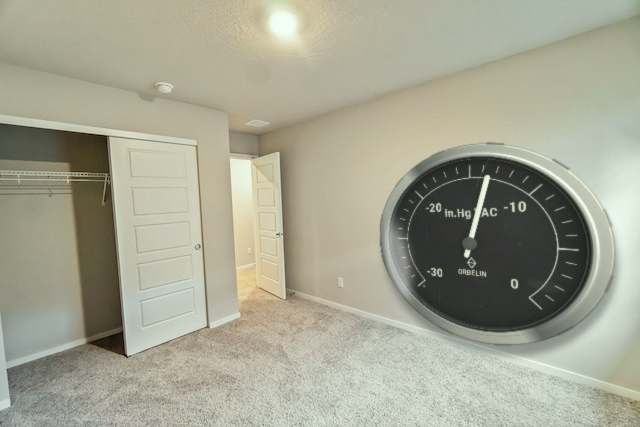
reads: {"value": -13.5, "unit": "inHg"}
